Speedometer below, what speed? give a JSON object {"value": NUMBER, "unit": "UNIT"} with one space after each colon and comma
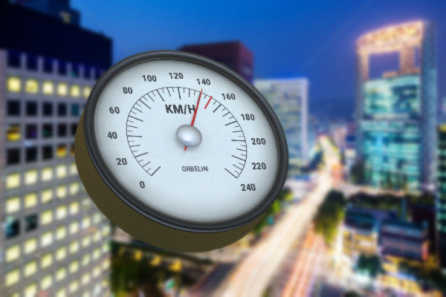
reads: {"value": 140, "unit": "km/h"}
